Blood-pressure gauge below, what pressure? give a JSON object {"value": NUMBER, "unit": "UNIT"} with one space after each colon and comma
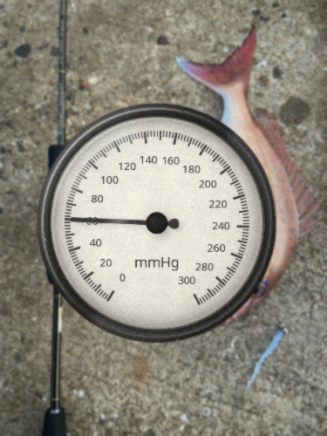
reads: {"value": 60, "unit": "mmHg"}
